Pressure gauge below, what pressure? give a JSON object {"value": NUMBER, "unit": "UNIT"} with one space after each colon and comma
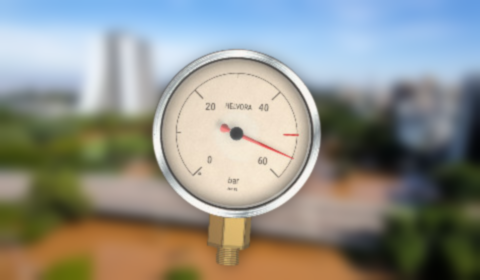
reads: {"value": 55, "unit": "bar"}
